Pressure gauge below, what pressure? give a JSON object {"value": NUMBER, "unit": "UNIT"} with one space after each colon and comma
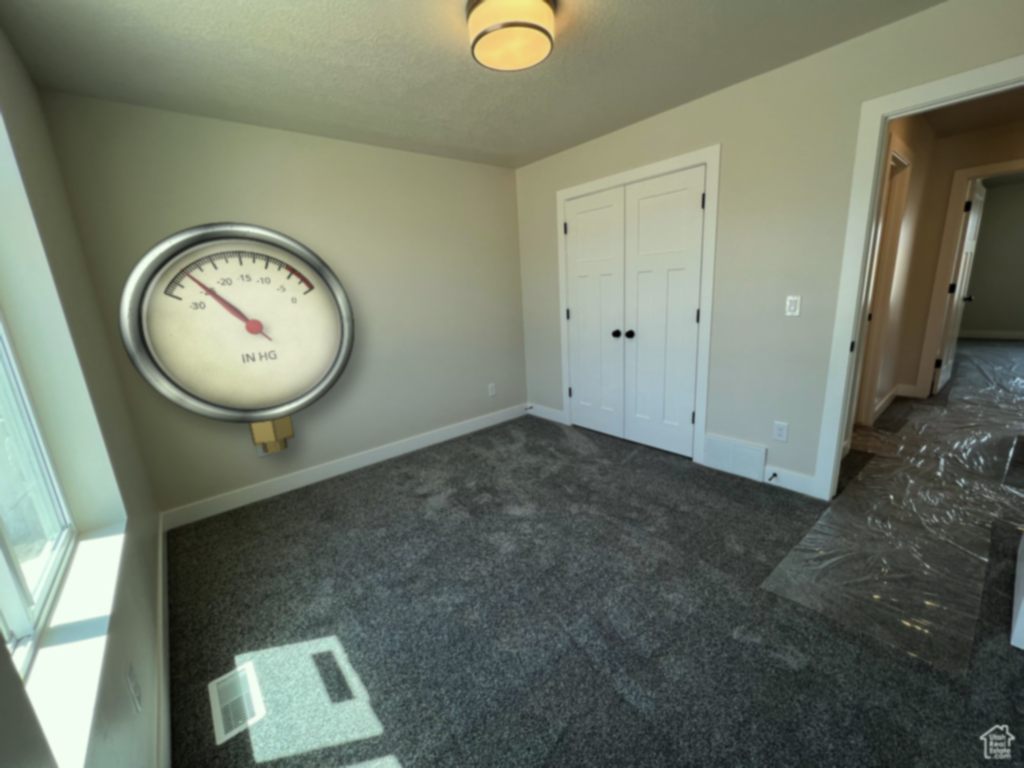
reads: {"value": -25, "unit": "inHg"}
